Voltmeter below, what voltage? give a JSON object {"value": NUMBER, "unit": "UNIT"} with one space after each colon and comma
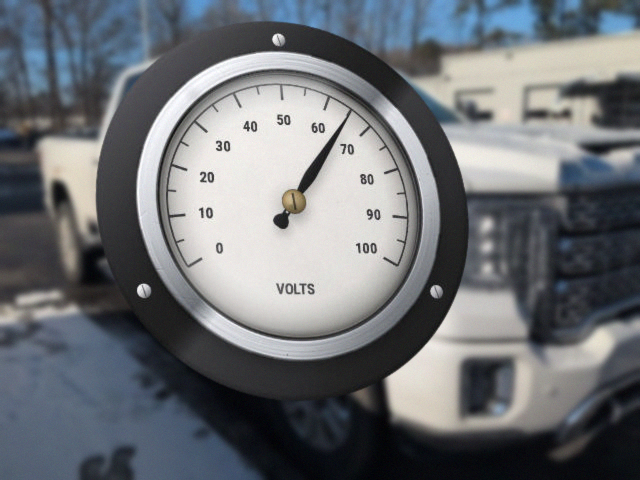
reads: {"value": 65, "unit": "V"}
